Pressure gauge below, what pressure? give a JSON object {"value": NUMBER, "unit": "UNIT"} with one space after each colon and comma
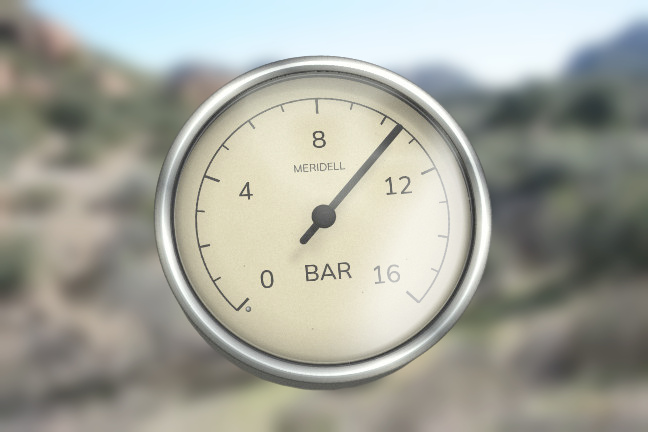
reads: {"value": 10.5, "unit": "bar"}
